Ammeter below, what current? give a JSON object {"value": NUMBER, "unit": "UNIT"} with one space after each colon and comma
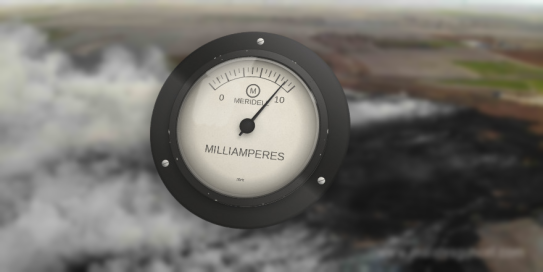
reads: {"value": 9, "unit": "mA"}
